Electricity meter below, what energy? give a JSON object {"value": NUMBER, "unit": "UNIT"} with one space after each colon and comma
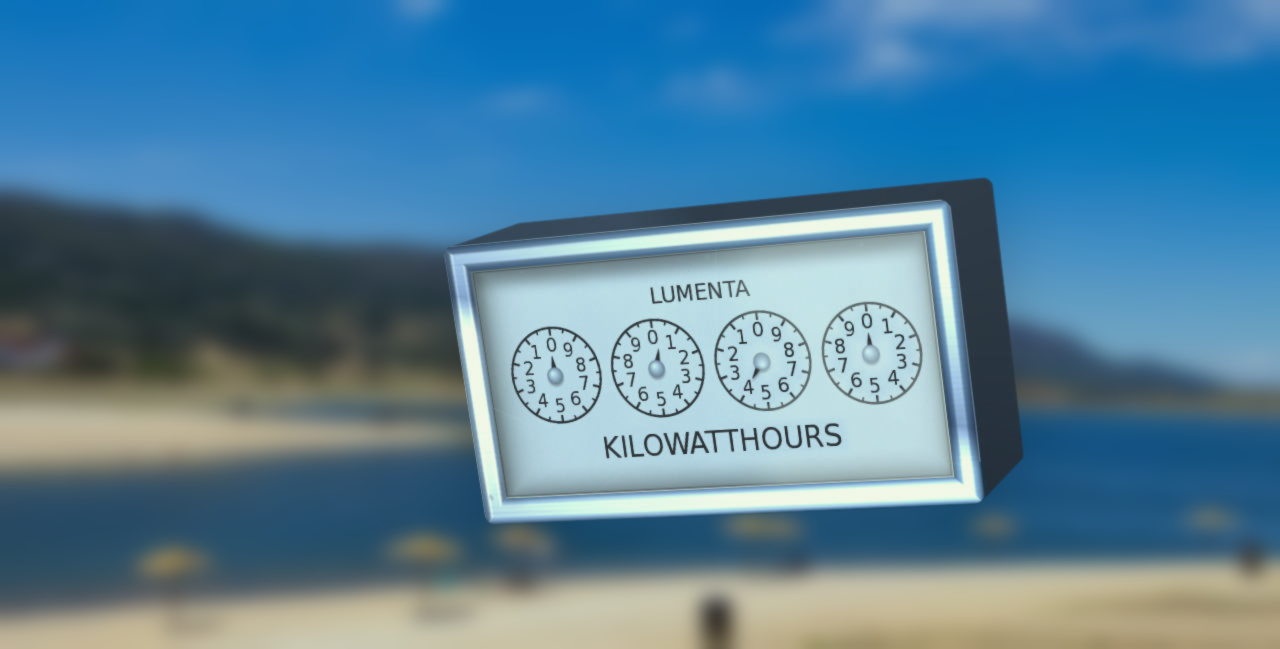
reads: {"value": 40, "unit": "kWh"}
